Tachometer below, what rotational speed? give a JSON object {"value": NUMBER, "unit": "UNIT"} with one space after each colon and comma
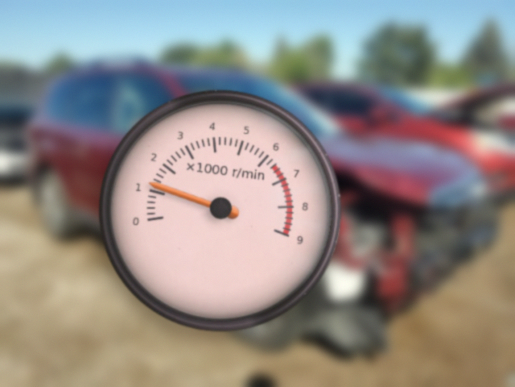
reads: {"value": 1200, "unit": "rpm"}
